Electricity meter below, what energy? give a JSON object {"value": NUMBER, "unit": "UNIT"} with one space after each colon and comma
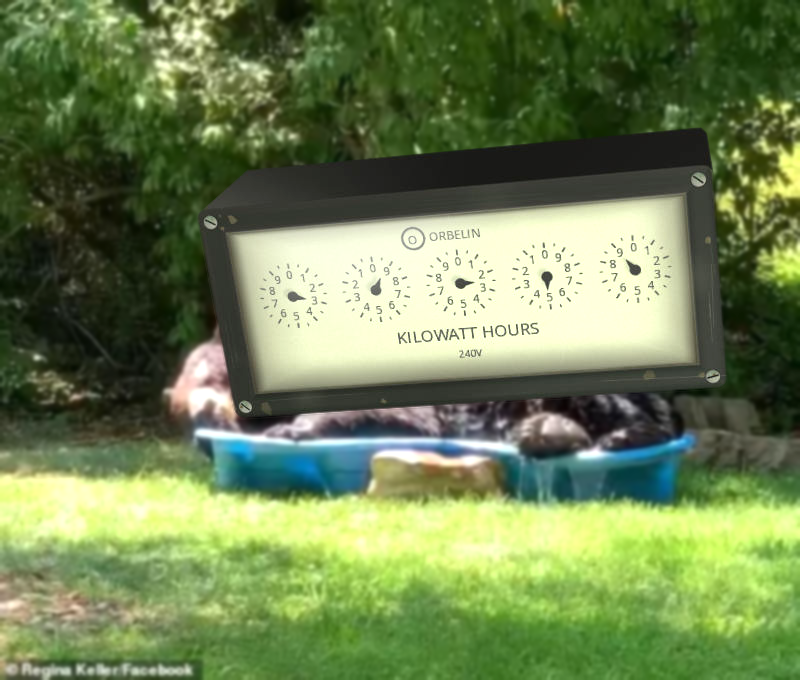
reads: {"value": 29249, "unit": "kWh"}
